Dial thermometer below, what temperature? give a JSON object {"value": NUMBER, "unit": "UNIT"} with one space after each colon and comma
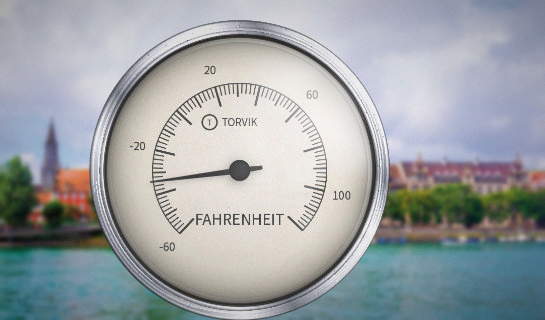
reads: {"value": -34, "unit": "°F"}
